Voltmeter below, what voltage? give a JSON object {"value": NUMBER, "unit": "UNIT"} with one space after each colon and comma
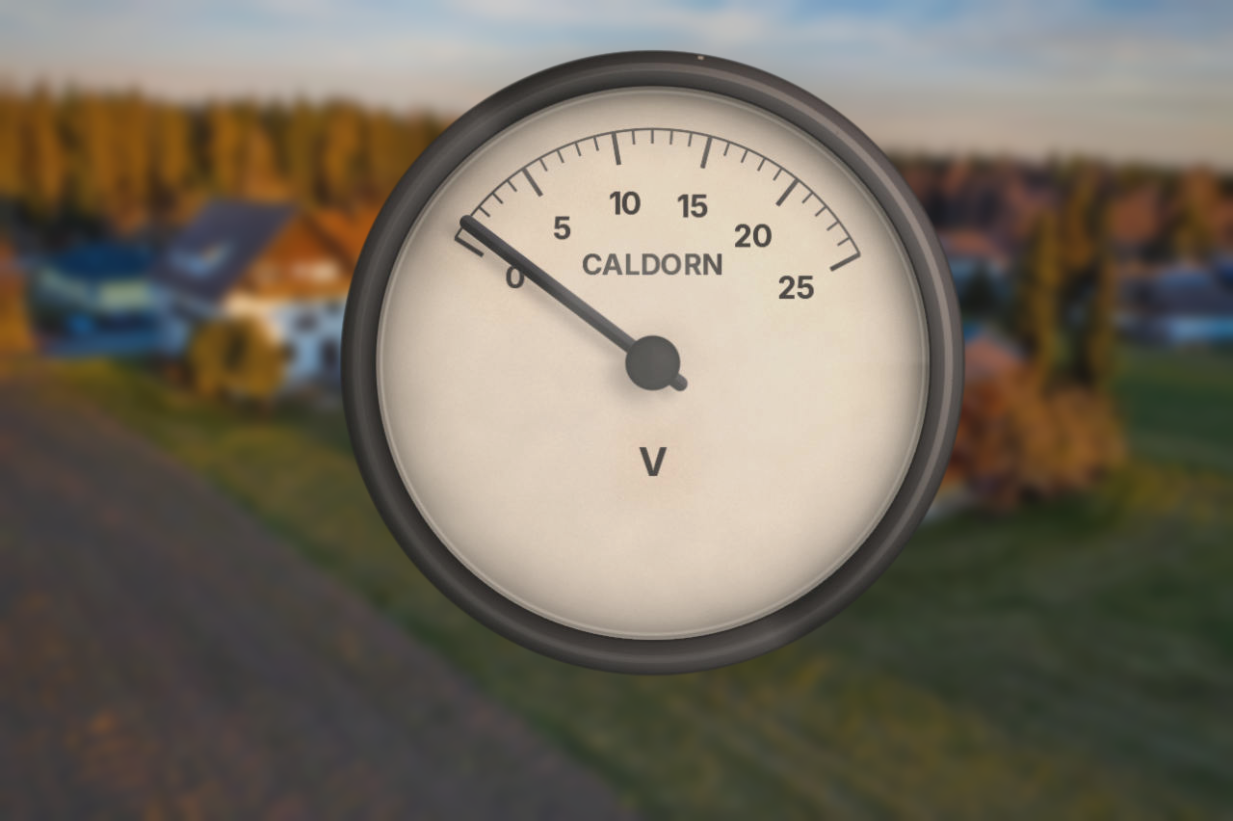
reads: {"value": 1, "unit": "V"}
